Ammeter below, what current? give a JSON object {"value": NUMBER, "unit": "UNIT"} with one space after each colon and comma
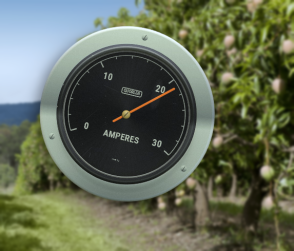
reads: {"value": 21, "unit": "A"}
